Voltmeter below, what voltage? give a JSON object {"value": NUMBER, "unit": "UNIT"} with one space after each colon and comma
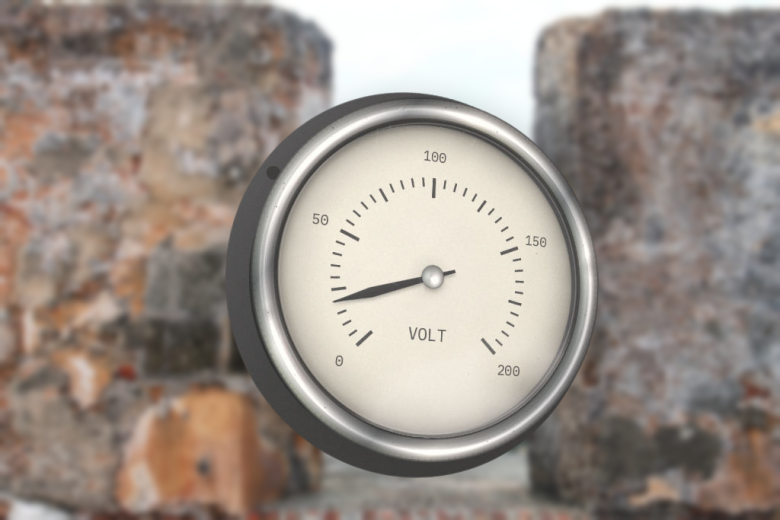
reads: {"value": 20, "unit": "V"}
